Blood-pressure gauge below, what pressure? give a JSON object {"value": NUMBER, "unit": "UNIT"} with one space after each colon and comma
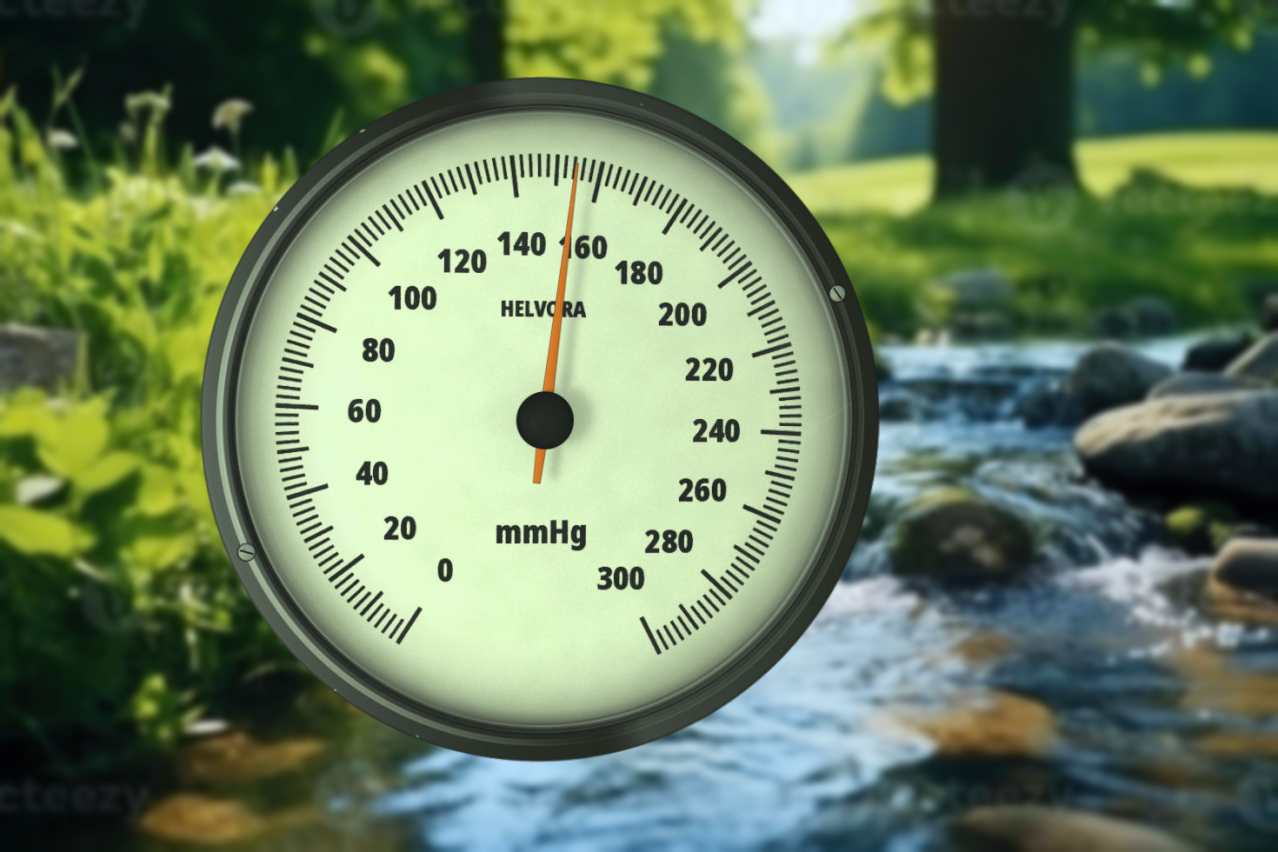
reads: {"value": 154, "unit": "mmHg"}
